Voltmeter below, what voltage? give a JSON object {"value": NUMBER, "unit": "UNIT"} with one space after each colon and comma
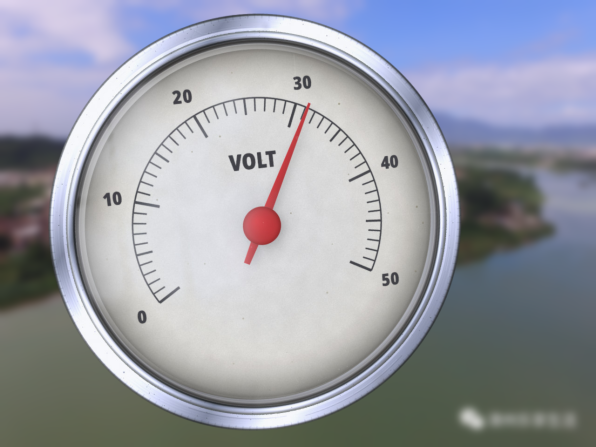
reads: {"value": 31, "unit": "V"}
